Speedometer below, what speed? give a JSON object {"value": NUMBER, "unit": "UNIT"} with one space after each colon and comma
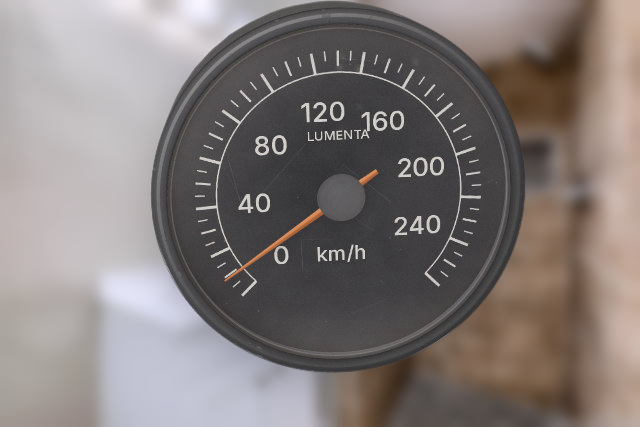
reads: {"value": 10, "unit": "km/h"}
